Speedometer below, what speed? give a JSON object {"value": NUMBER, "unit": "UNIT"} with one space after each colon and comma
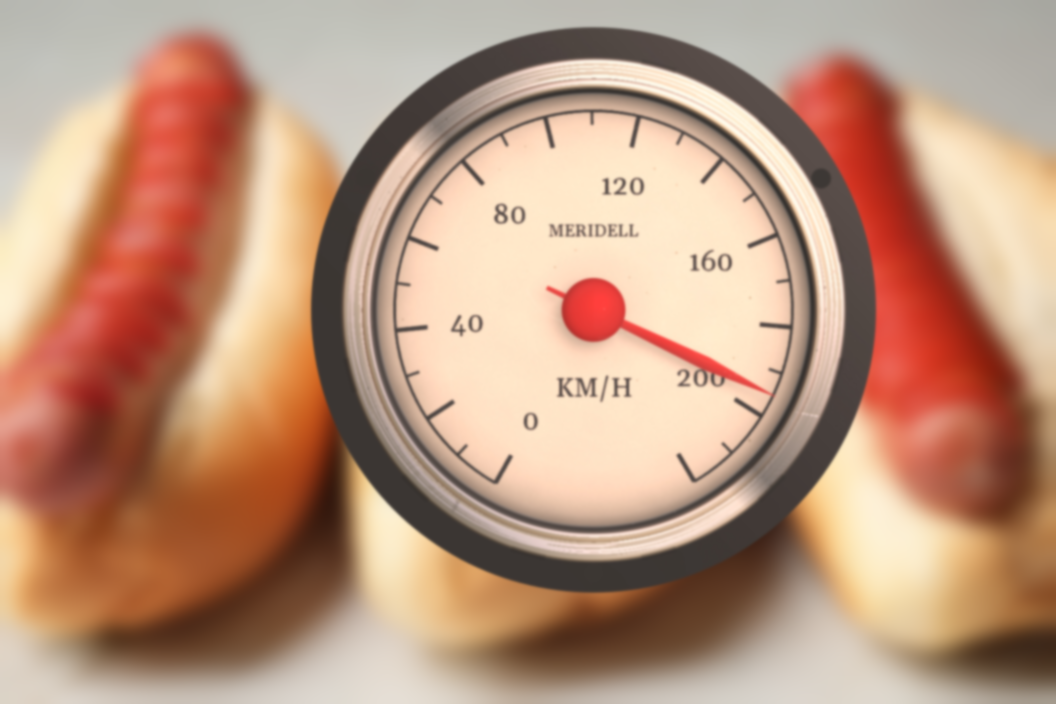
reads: {"value": 195, "unit": "km/h"}
